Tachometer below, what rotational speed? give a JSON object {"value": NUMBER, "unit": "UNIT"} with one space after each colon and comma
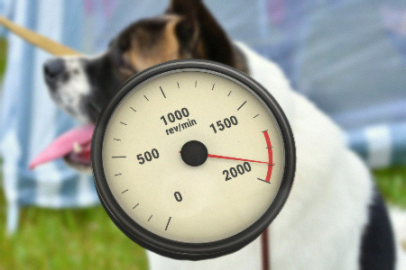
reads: {"value": 1900, "unit": "rpm"}
